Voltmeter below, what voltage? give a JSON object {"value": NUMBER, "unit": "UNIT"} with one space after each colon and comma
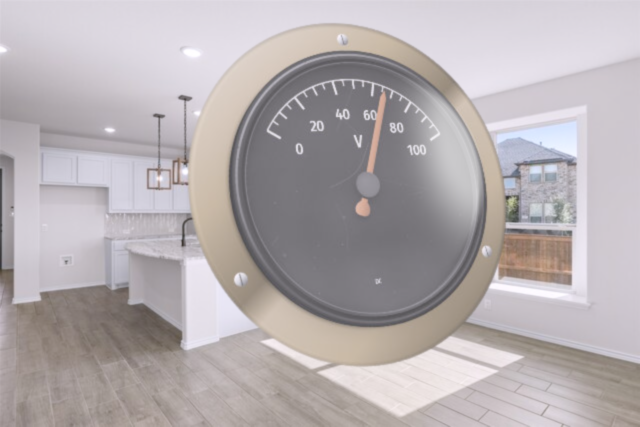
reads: {"value": 65, "unit": "V"}
